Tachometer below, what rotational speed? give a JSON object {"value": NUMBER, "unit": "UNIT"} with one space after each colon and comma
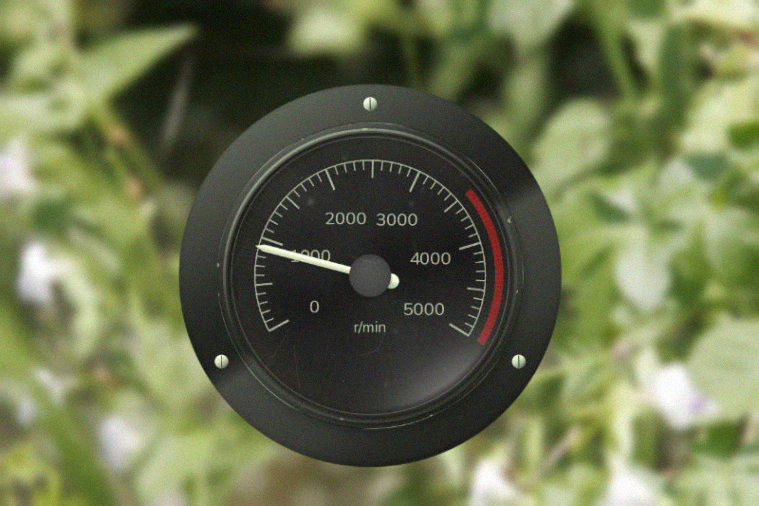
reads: {"value": 900, "unit": "rpm"}
